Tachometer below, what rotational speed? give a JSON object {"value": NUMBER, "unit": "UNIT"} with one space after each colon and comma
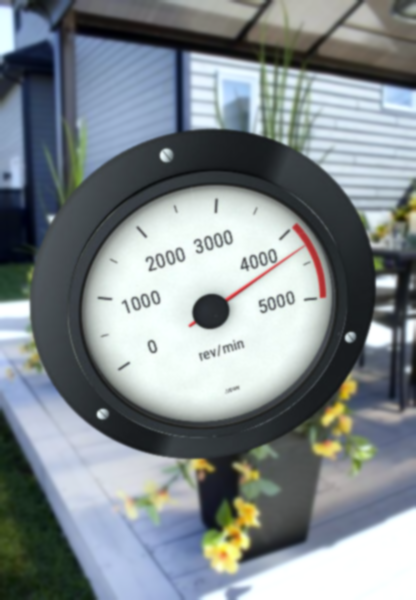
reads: {"value": 4250, "unit": "rpm"}
